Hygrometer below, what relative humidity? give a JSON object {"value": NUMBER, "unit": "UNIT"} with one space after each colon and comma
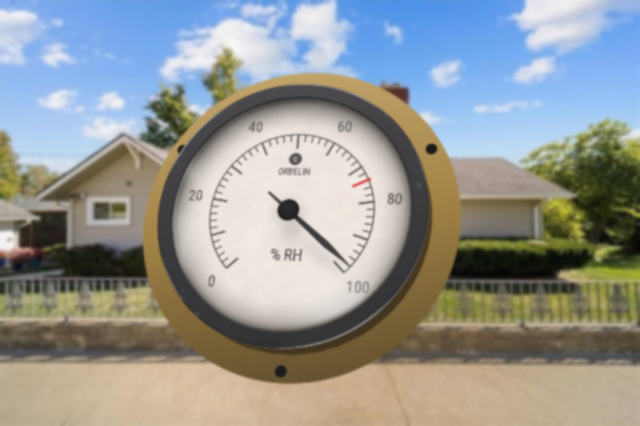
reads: {"value": 98, "unit": "%"}
